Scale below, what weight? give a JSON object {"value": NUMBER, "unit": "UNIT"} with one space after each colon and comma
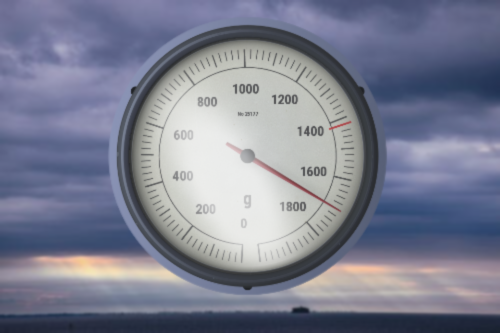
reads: {"value": 1700, "unit": "g"}
